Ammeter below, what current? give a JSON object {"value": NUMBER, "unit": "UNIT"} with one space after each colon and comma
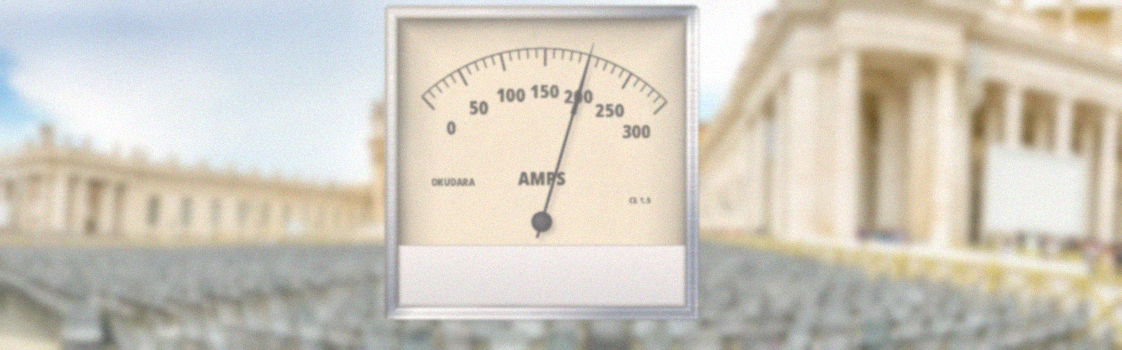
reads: {"value": 200, "unit": "A"}
